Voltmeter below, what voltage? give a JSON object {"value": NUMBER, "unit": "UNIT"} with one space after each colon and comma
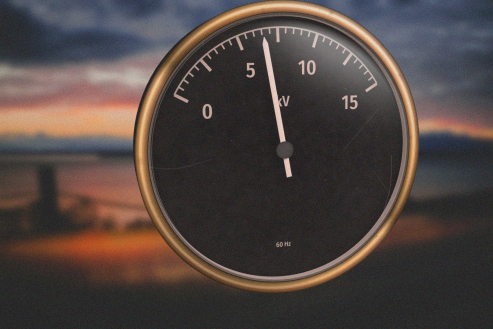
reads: {"value": 6.5, "unit": "kV"}
